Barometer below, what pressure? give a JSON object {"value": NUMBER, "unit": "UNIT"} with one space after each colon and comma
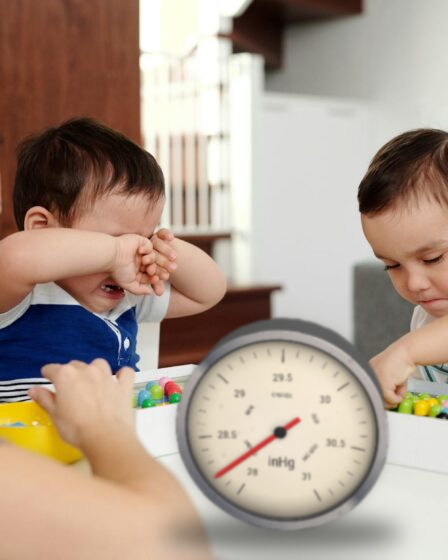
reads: {"value": 28.2, "unit": "inHg"}
